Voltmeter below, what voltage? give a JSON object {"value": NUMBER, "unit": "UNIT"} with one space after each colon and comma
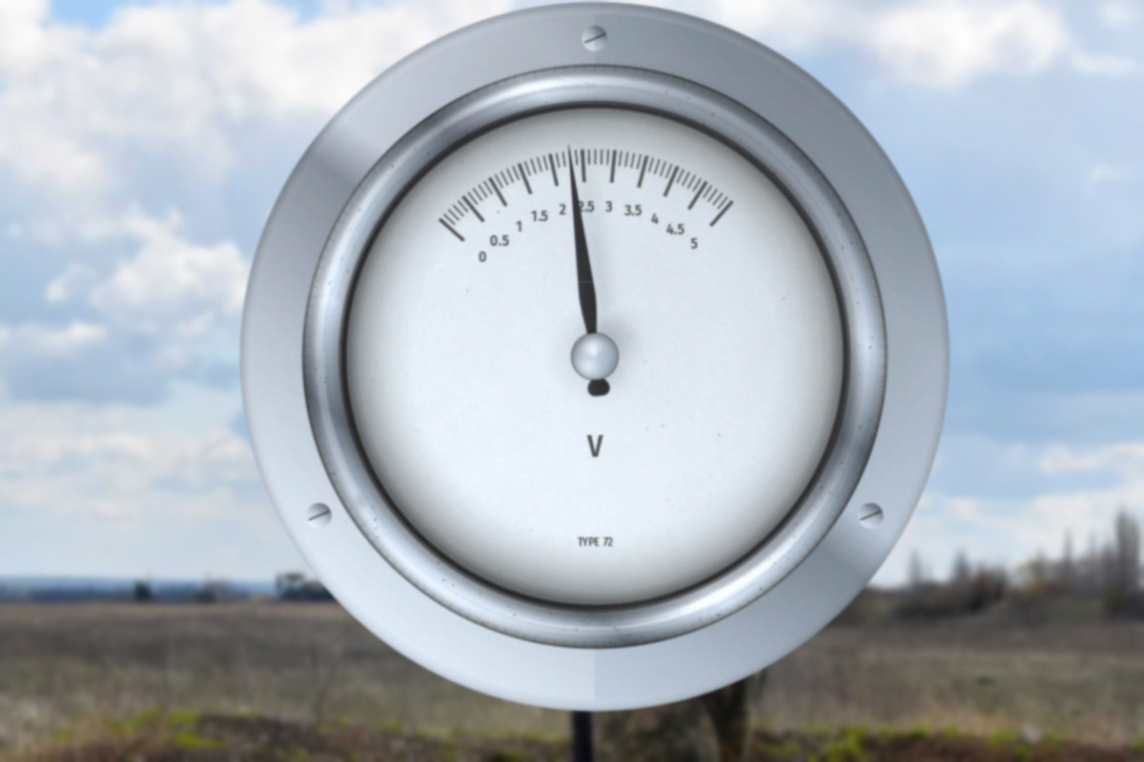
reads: {"value": 2.3, "unit": "V"}
